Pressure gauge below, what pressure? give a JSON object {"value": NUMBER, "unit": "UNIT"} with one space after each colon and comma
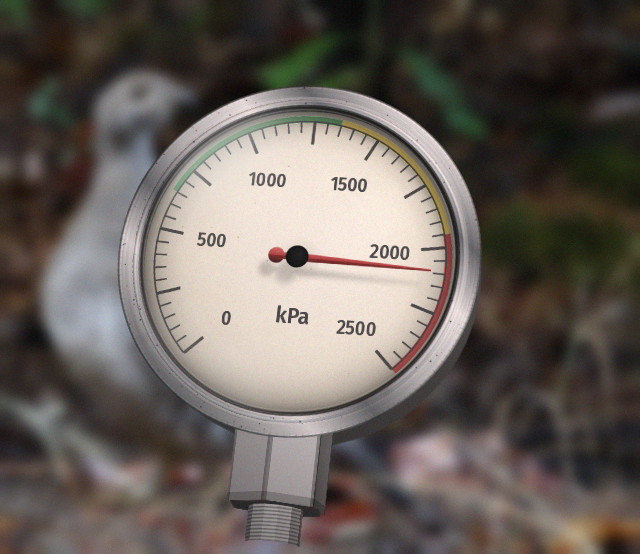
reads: {"value": 2100, "unit": "kPa"}
